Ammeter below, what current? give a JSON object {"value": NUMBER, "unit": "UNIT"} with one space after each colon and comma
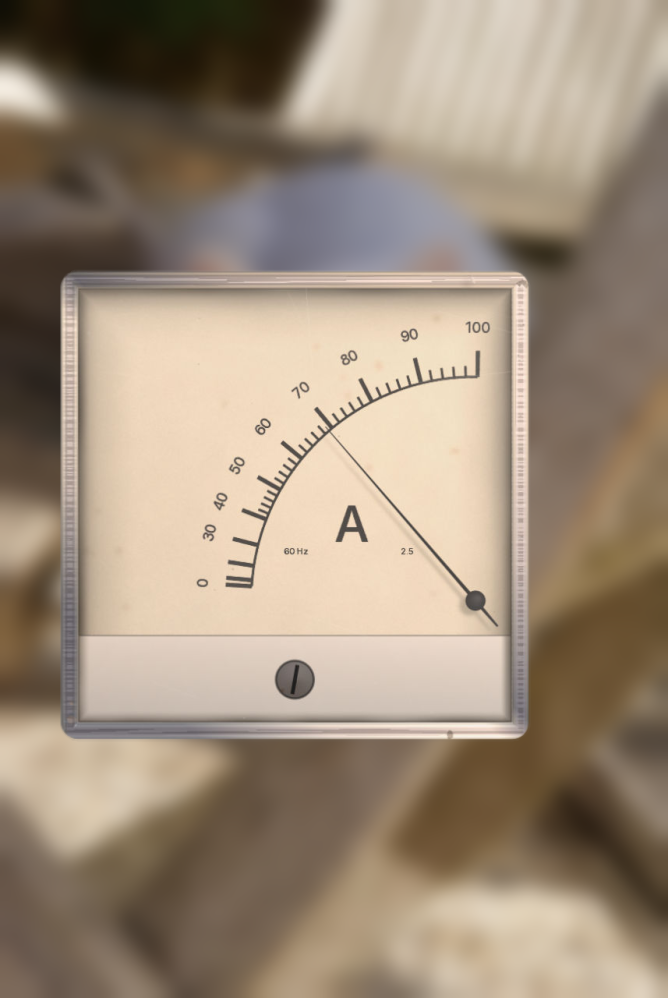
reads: {"value": 69, "unit": "A"}
